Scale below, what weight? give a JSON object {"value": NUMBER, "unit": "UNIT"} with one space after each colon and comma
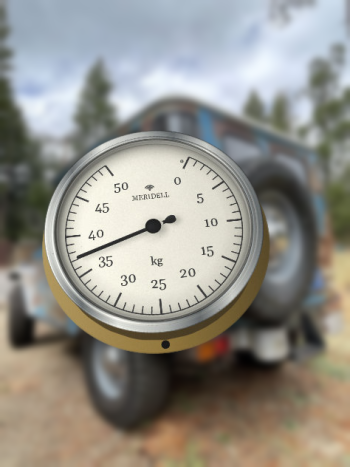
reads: {"value": 37, "unit": "kg"}
